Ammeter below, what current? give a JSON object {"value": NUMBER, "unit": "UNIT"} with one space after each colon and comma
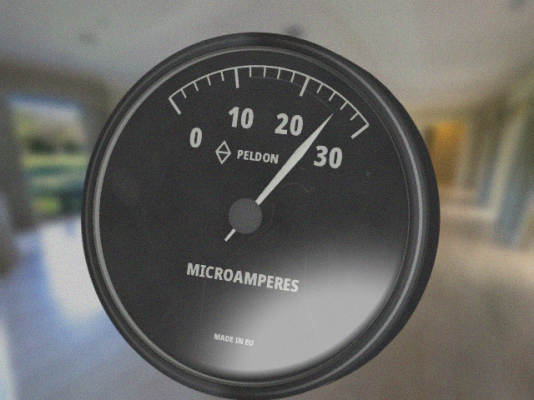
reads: {"value": 26, "unit": "µA"}
